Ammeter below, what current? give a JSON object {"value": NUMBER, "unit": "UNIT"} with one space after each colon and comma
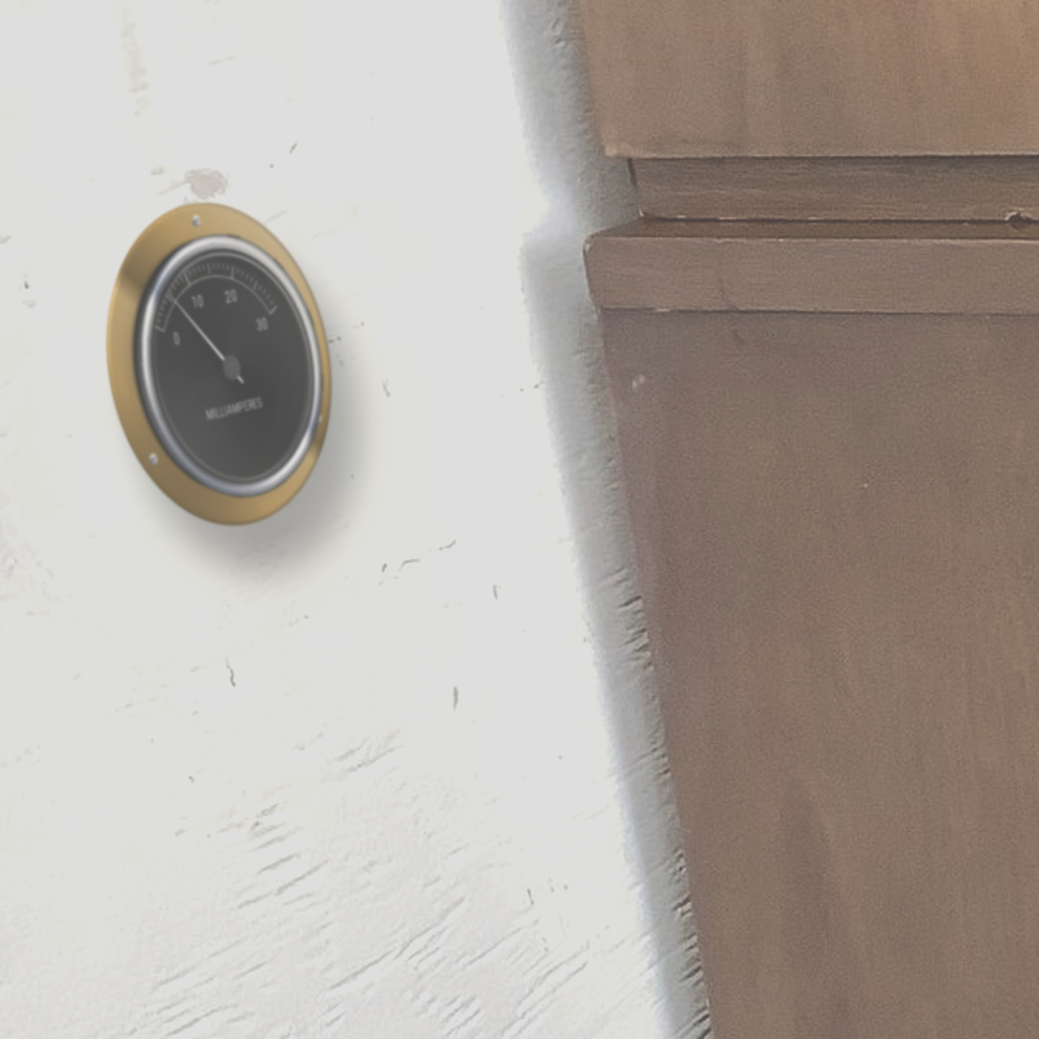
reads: {"value": 5, "unit": "mA"}
